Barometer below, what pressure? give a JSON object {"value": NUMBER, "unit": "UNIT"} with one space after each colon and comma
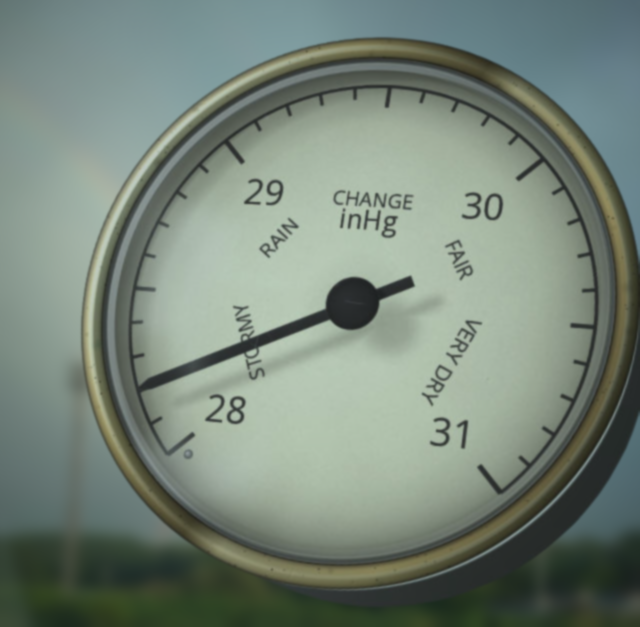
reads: {"value": 28.2, "unit": "inHg"}
